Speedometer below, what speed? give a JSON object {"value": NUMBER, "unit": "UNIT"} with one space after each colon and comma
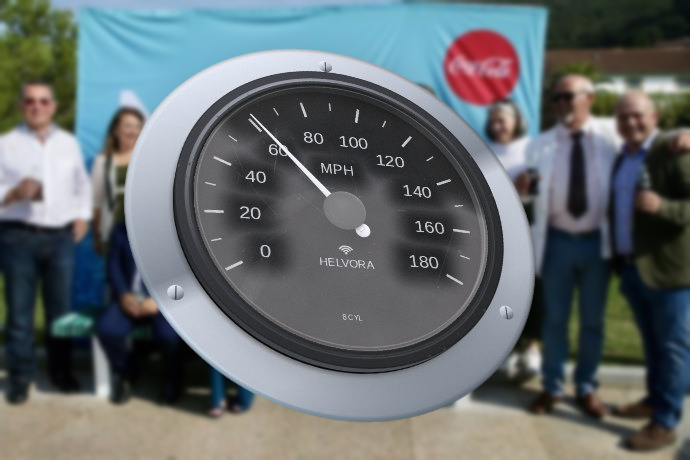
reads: {"value": 60, "unit": "mph"}
